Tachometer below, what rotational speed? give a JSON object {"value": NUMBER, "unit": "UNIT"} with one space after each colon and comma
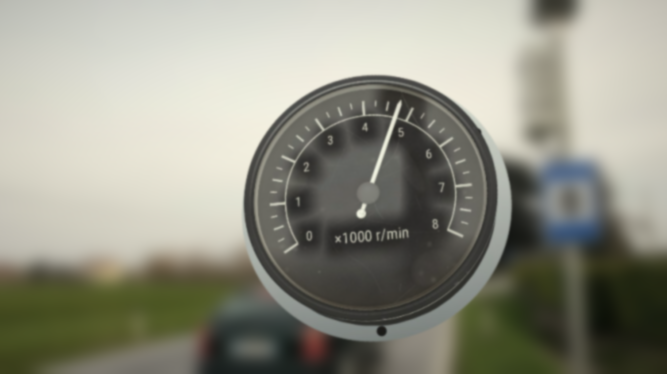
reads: {"value": 4750, "unit": "rpm"}
